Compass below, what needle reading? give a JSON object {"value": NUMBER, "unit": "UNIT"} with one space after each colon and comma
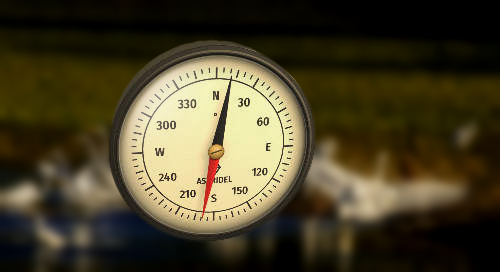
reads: {"value": 190, "unit": "°"}
